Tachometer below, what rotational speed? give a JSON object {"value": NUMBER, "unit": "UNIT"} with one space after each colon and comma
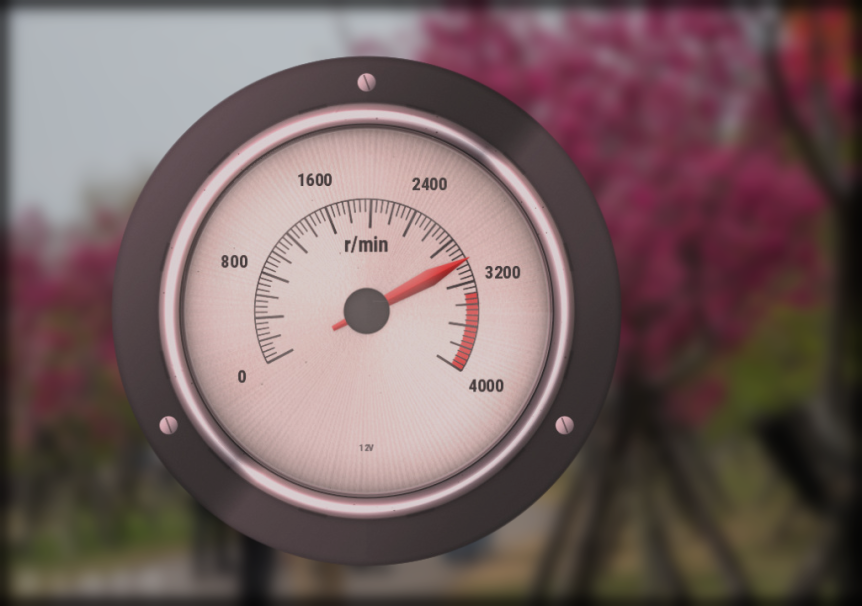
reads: {"value": 3000, "unit": "rpm"}
